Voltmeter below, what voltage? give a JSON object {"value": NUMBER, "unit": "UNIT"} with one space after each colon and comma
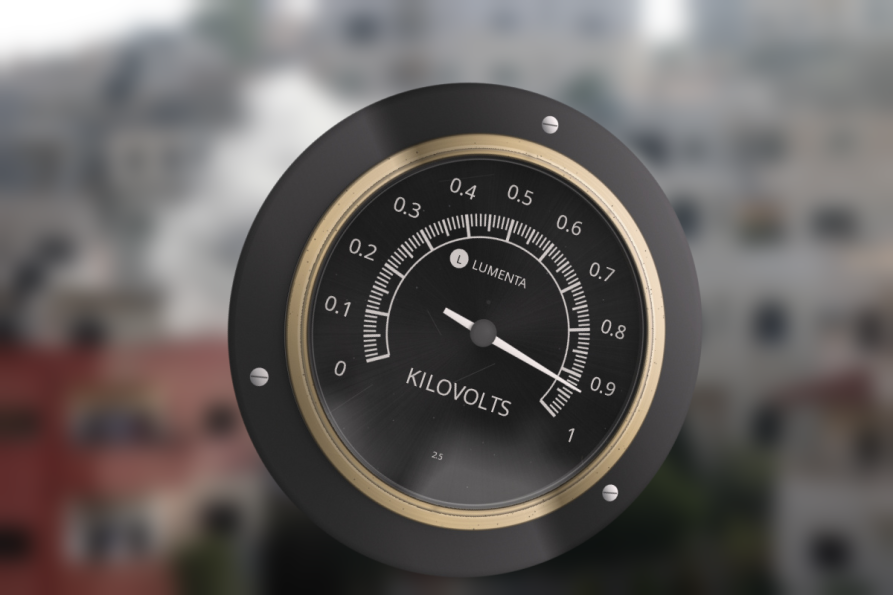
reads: {"value": 0.93, "unit": "kV"}
